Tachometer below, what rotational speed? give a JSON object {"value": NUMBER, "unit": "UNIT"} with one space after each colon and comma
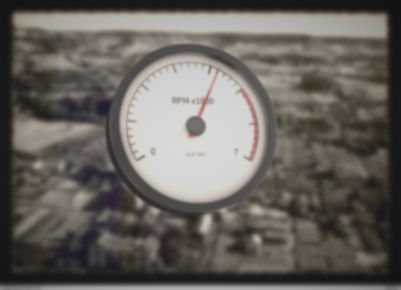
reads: {"value": 4200, "unit": "rpm"}
